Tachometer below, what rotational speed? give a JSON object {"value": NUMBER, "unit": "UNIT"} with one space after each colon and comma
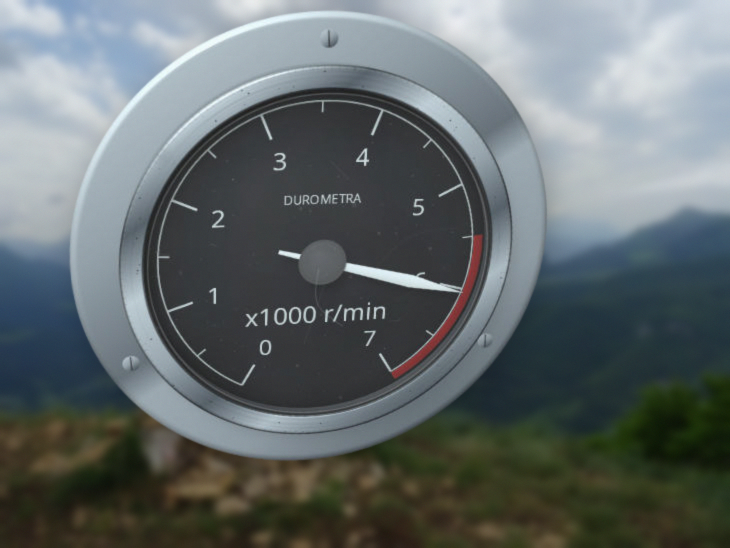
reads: {"value": 6000, "unit": "rpm"}
